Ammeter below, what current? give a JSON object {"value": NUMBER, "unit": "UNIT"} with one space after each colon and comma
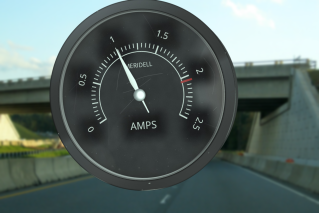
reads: {"value": 1, "unit": "A"}
